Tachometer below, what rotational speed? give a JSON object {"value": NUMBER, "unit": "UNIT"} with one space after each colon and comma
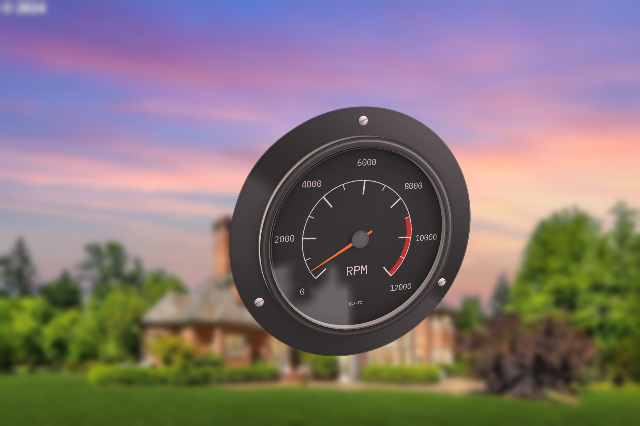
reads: {"value": 500, "unit": "rpm"}
